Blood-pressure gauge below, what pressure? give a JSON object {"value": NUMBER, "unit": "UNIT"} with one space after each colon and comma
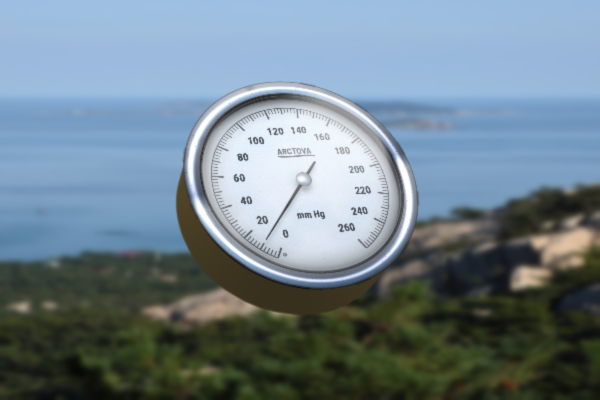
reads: {"value": 10, "unit": "mmHg"}
